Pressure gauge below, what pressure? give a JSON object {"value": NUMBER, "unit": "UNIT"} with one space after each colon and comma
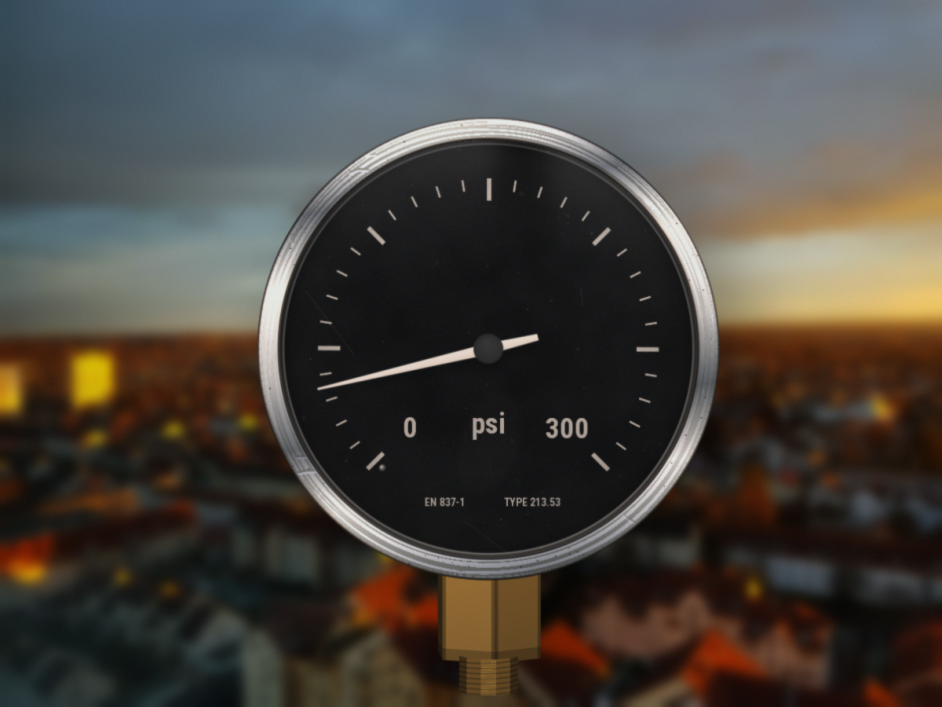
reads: {"value": 35, "unit": "psi"}
